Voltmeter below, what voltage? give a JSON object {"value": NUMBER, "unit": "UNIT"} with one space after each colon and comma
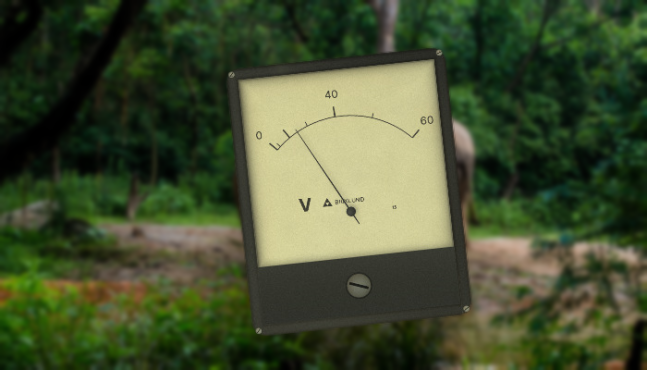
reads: {"value": 25, "unit": "V"}
